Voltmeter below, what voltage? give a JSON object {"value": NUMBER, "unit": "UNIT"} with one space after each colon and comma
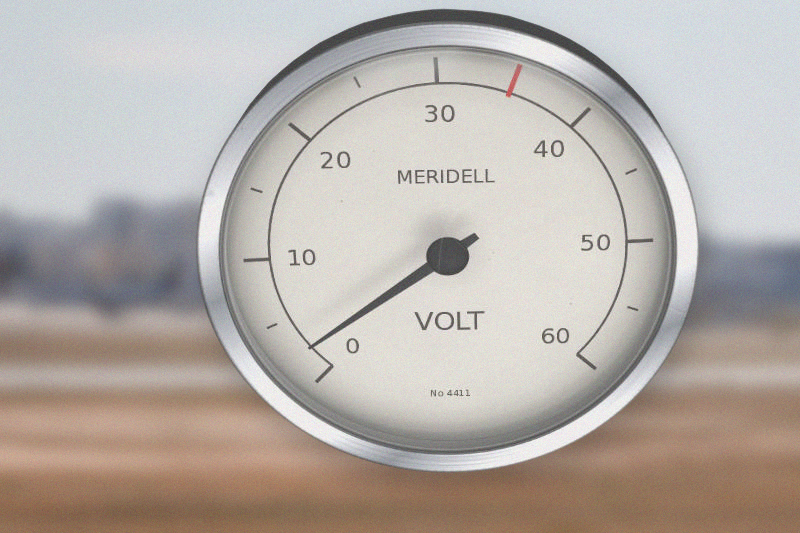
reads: {"value": 2.5, "unit": "V"}
